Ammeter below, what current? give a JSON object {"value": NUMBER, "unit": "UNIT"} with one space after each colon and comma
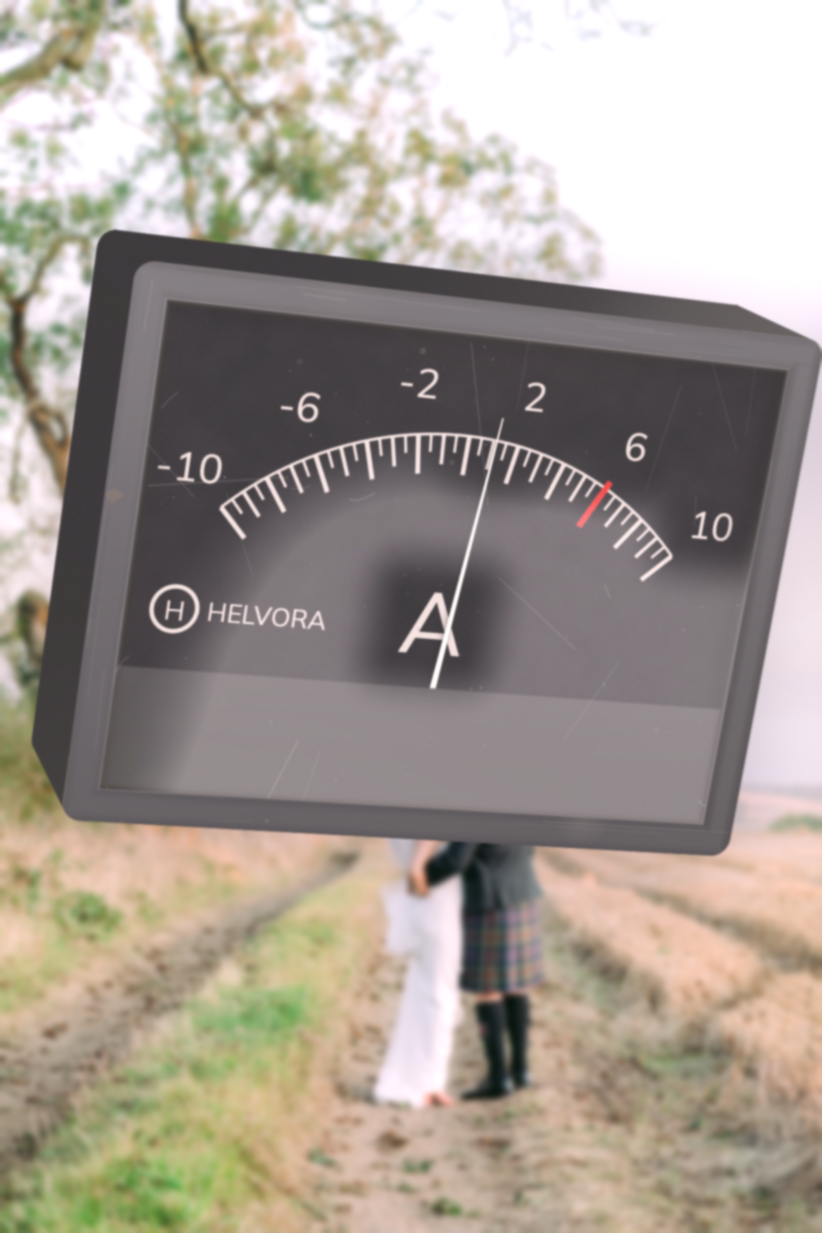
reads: {"value": 1, "unit": "A"}
